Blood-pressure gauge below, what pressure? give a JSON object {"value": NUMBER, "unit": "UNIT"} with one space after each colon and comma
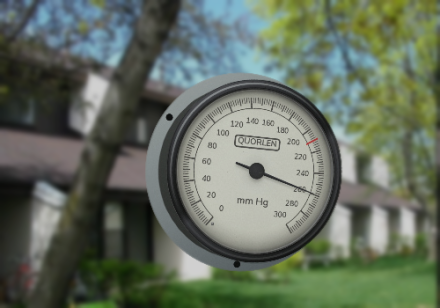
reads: {"value": 260, "unit": "mmHg"}
